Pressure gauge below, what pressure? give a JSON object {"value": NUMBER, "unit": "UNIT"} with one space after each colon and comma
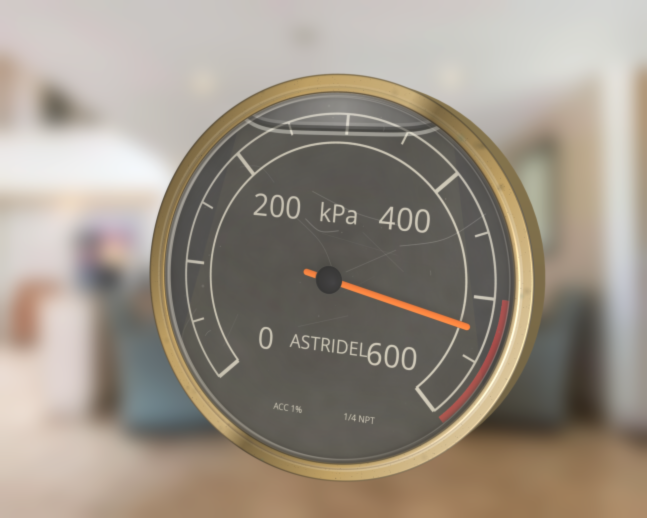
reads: {"value": 525, "unit": "kPa"}
